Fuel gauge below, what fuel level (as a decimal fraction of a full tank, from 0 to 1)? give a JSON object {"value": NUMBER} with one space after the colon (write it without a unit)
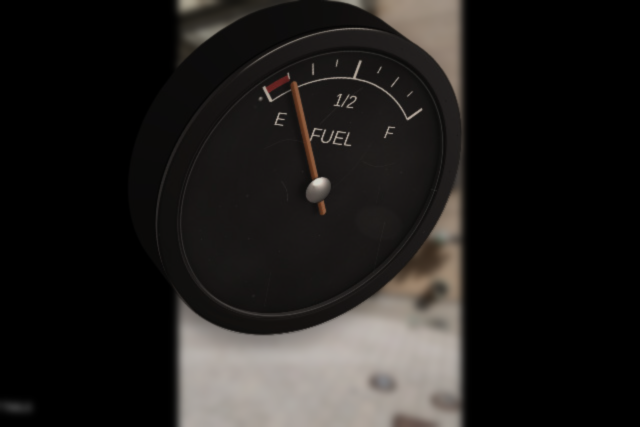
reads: {"value": 0.125}
